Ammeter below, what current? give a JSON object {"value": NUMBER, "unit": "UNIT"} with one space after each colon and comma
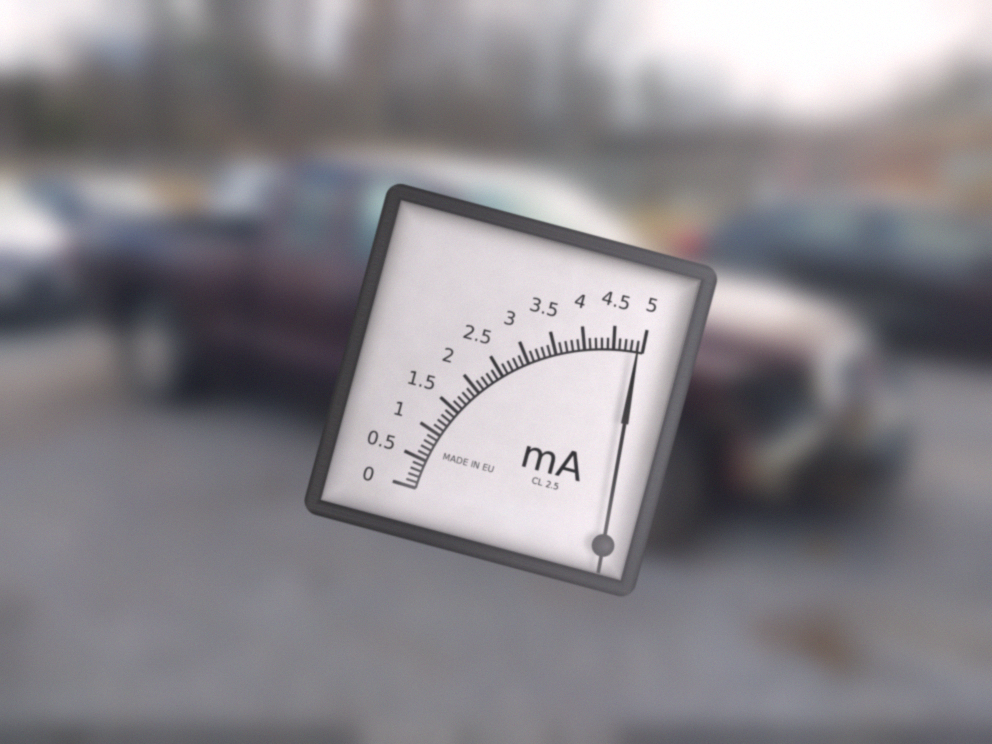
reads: {"value": 4.9, "unit": "mA"}
